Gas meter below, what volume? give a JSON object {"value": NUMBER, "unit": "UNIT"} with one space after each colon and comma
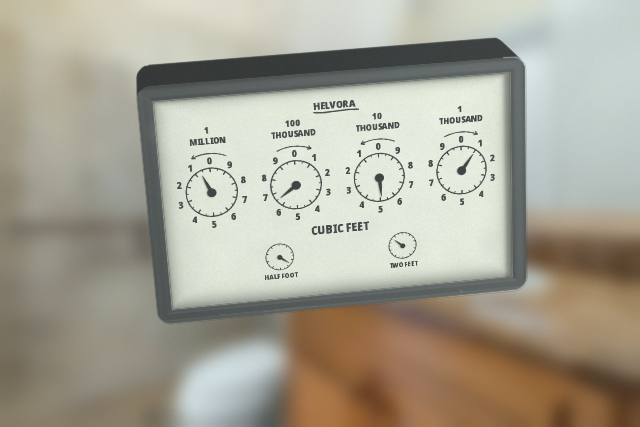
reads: {"value": 65100, "unit": "ft³"}
